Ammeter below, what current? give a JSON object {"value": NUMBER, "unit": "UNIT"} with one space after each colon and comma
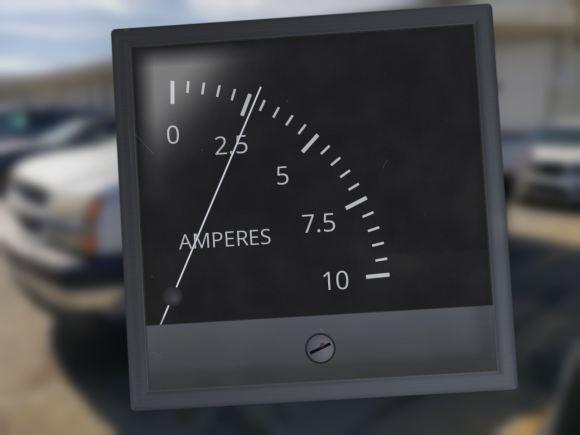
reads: {"value": 2.75, "unit": "A"}
